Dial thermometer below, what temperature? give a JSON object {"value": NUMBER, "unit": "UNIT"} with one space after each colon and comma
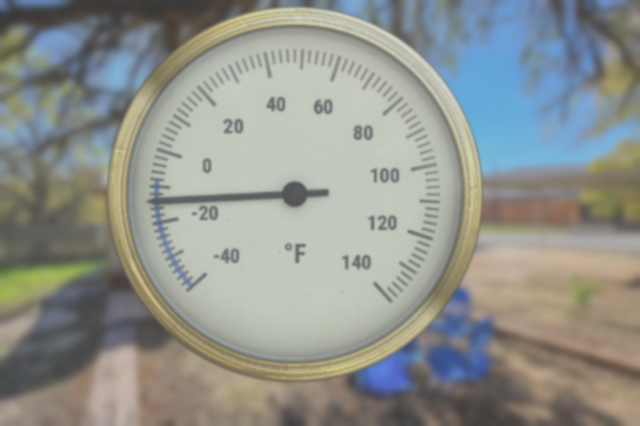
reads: {"value": -14, "unit": "°F"}
